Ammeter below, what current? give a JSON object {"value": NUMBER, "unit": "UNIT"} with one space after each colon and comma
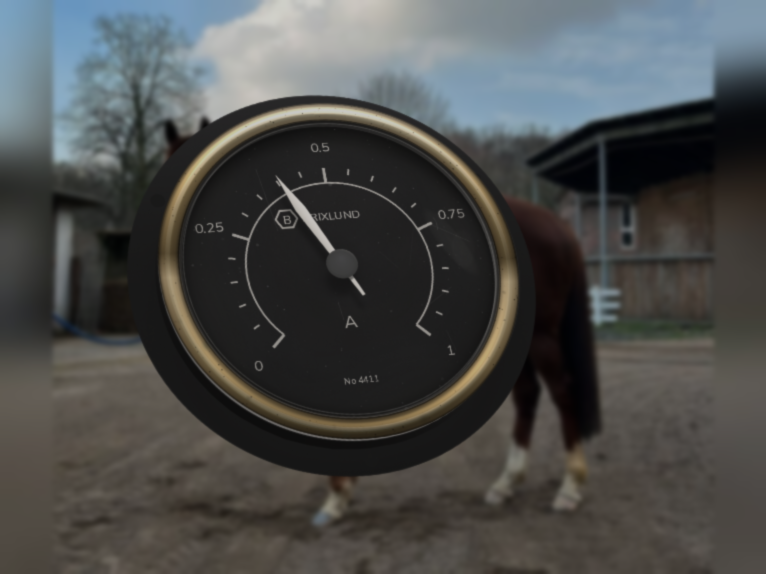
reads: {"value": 0.4, "unit": "A"}
